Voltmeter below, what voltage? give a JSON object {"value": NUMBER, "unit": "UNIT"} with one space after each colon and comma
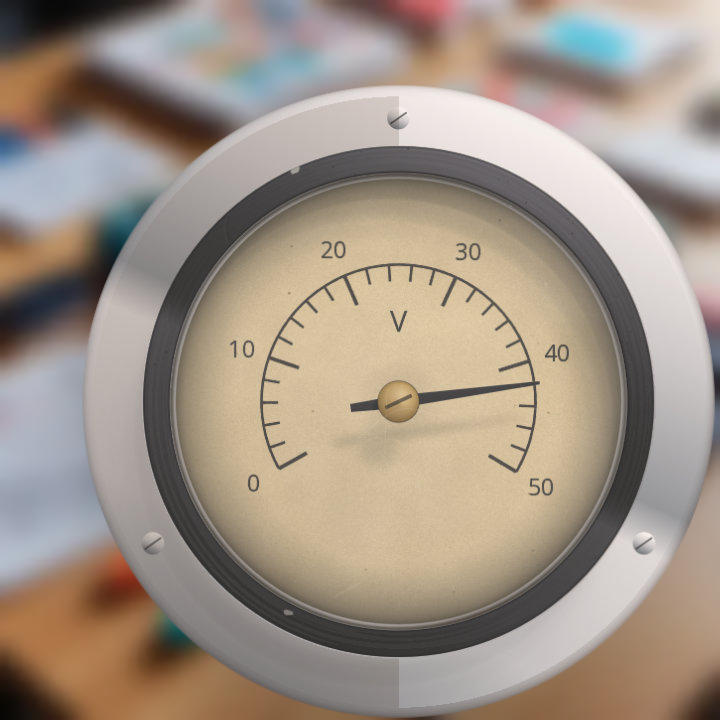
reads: {"value": 42, "unit": "V"}
